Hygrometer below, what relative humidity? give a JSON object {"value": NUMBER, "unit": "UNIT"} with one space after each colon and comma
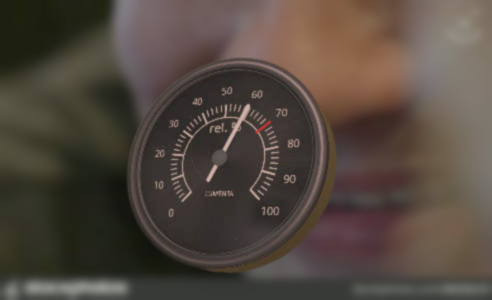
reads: {"value": 60, "unit": "%"}
